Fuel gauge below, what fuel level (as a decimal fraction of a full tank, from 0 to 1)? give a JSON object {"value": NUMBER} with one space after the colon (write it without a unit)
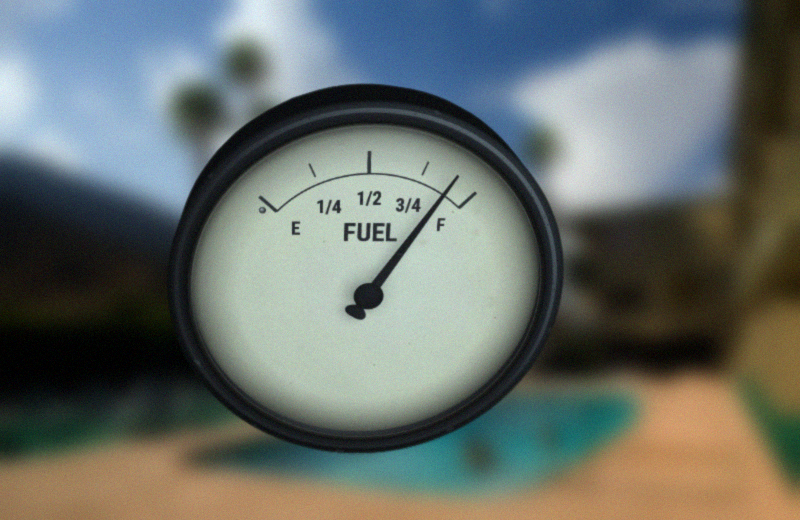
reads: {"value": 0.875}
